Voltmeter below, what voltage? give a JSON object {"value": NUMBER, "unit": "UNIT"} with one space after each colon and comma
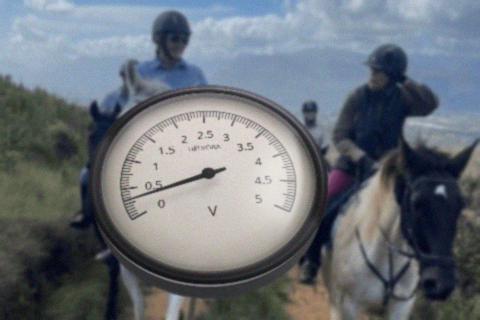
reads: {"value": 0.25, "unit": "V"}
